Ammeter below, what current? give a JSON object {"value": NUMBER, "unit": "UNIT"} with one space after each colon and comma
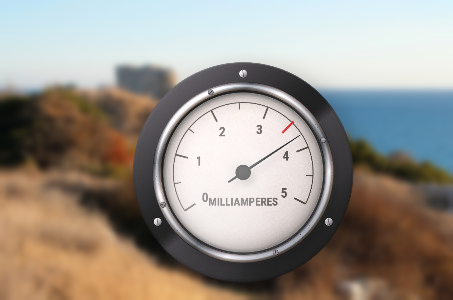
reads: {"value": 3.75, "unit": "mA"}
